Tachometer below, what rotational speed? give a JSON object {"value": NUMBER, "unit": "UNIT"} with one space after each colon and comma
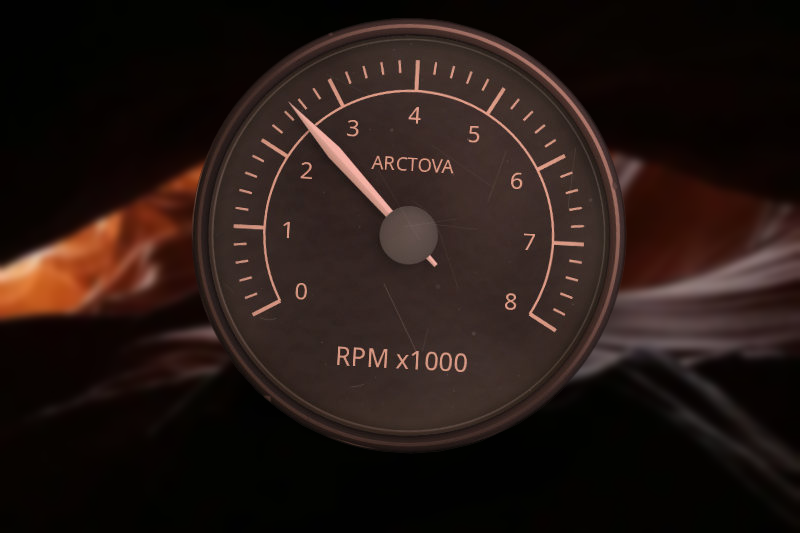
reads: {"value": 2500, "unit": "rpm"}
